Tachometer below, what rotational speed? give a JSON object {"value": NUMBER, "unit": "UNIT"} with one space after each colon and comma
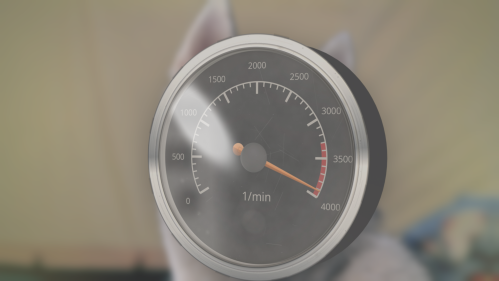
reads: {"value": 3900, "unit": "rpm"}
